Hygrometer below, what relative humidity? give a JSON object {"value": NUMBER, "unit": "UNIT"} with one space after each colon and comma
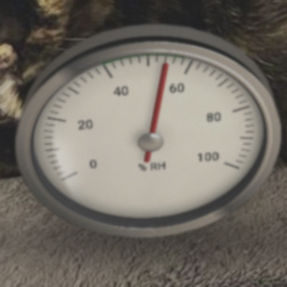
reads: {"value": 54, "unit": "%"}
